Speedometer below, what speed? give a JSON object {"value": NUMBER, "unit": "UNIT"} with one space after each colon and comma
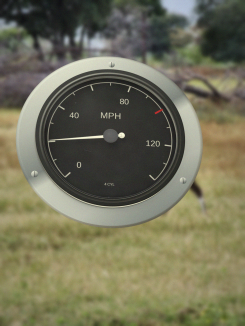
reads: {"value": 20, "unit": "mph"}
